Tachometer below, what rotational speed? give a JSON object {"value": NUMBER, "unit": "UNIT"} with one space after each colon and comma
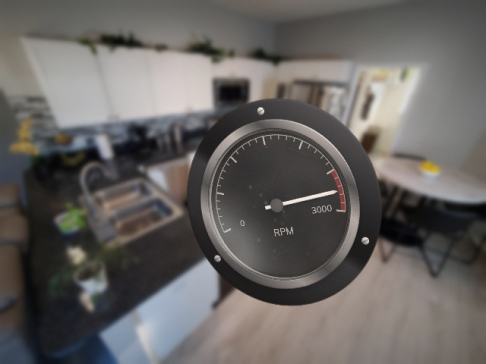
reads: {"value": 2750, "unit": "rpm"}
